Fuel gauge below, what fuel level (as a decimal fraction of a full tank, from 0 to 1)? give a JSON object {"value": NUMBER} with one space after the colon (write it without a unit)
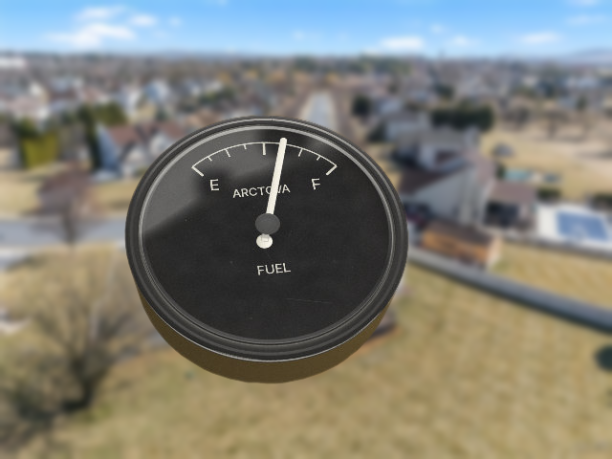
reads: {"value": 0.625}
